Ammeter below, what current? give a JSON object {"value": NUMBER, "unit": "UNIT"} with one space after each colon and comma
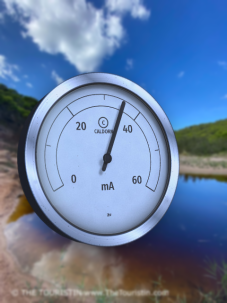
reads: {"value": 35, "unit": "mA"}
